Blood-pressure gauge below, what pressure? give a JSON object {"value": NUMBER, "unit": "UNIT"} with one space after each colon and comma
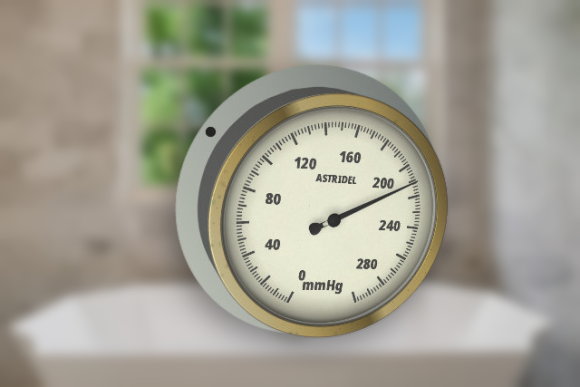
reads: {"value": 210, "unit": "mmHg"}
